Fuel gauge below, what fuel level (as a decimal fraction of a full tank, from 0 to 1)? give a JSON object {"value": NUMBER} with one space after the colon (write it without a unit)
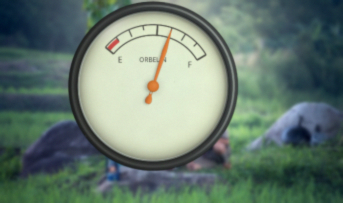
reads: {"value": 0.625}
